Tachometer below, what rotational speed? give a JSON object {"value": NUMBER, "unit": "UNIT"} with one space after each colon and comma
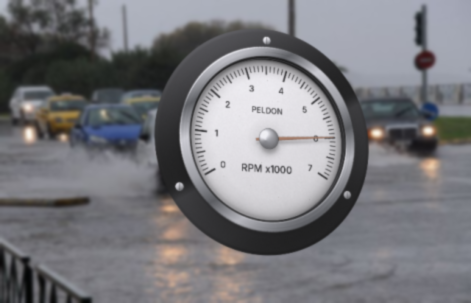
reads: {"value": 6000, "unit": "rpm"}
